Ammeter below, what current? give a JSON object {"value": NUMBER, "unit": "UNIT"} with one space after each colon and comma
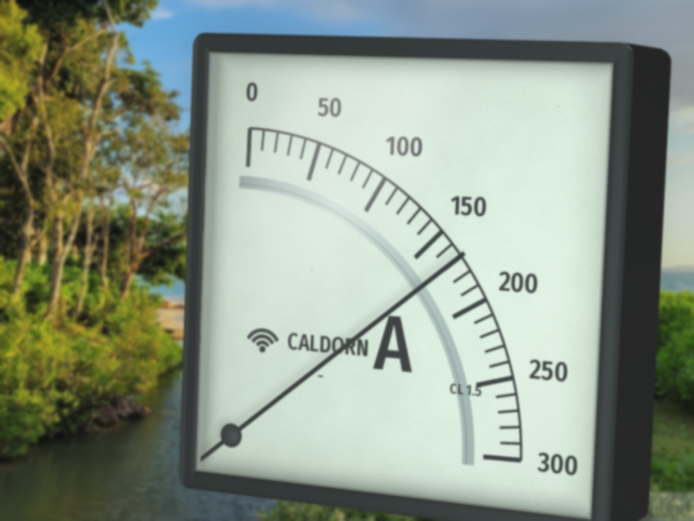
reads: {"value": 170, "unit": "A"}
